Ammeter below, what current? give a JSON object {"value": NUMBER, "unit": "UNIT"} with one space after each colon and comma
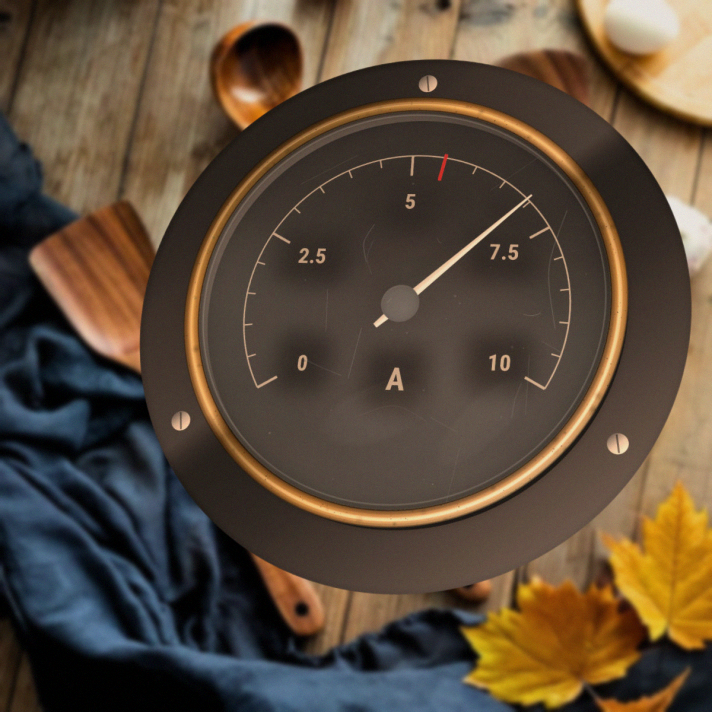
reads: {"value": 7, "unit": "A"}
